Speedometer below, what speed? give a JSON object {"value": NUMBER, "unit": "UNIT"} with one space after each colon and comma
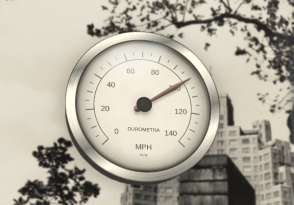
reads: {"value": 100, "unit": "mph"}
